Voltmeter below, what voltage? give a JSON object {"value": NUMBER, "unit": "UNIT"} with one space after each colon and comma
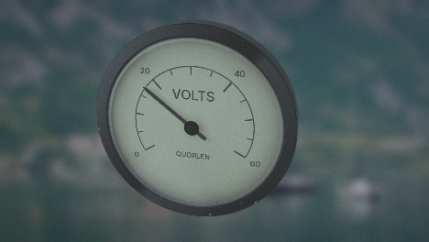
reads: {"value": 17.5, "unit": "V"}
